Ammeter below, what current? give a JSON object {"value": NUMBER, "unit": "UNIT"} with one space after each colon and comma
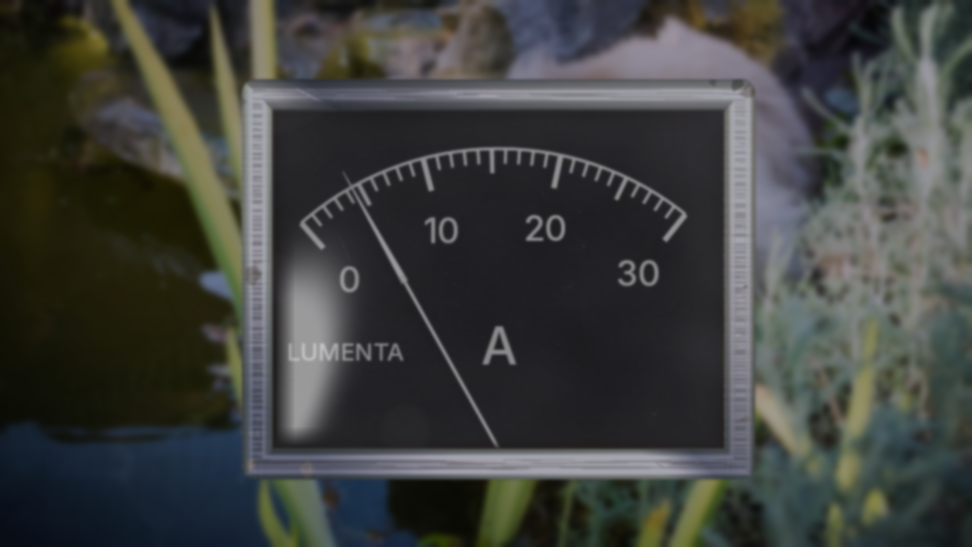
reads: {"value": 4.5, "unit": "A"}
